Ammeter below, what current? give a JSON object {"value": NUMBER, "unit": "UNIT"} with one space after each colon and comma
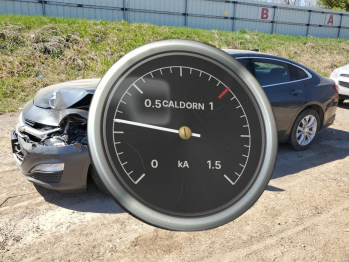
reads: {"value": 0.3, "unit": "kA"}
